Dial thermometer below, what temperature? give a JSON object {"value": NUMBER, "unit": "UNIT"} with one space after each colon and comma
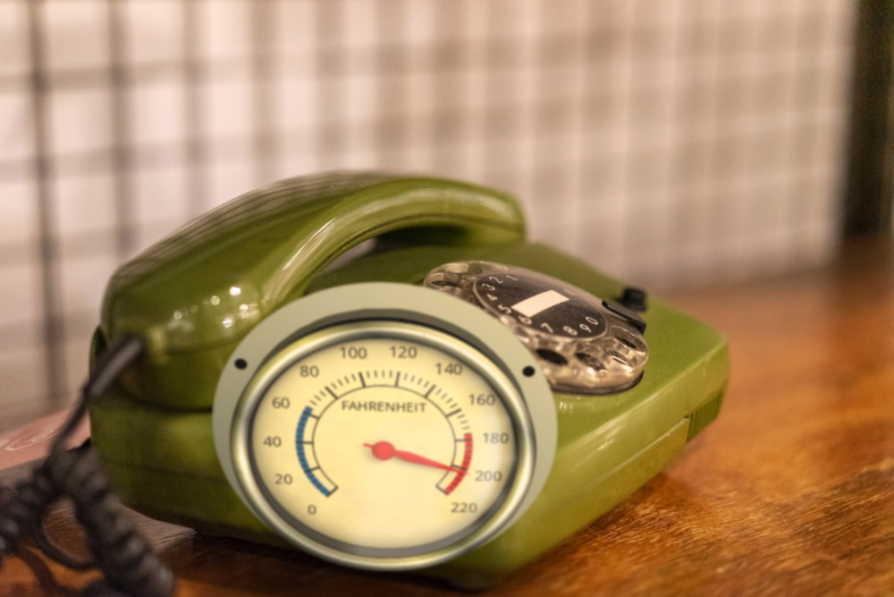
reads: {"value": 200, "unit": "°F"}
